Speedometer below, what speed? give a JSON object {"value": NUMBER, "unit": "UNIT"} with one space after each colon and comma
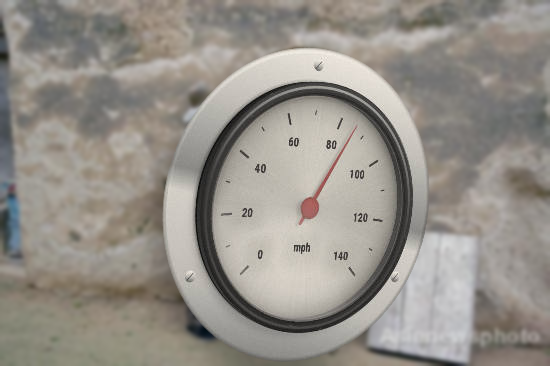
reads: {"value": 85, "unit": "mph"}
